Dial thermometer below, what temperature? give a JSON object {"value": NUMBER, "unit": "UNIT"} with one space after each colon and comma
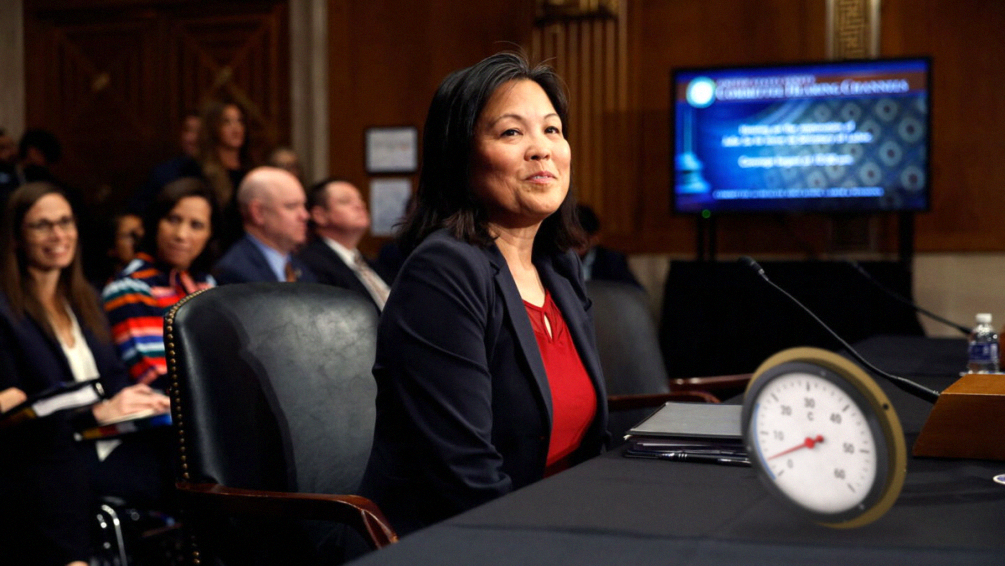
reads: {"value": 4, "unit": "°C"}
